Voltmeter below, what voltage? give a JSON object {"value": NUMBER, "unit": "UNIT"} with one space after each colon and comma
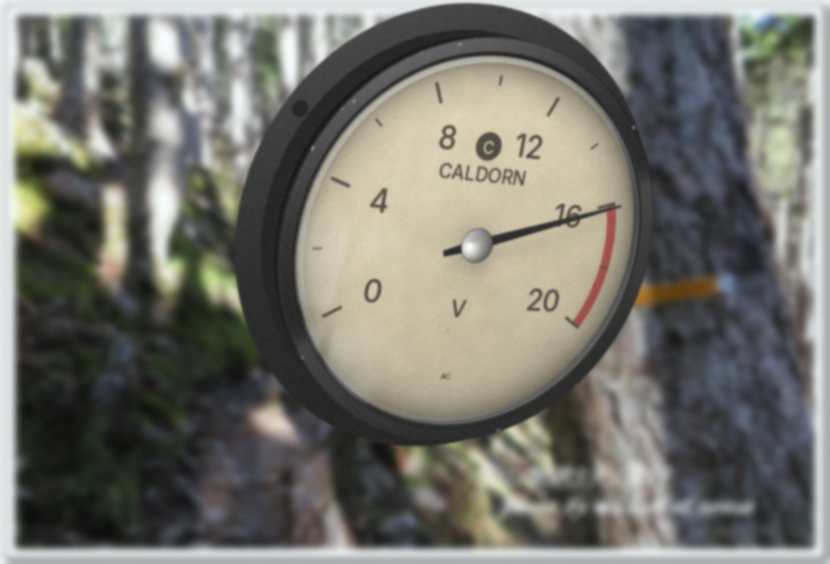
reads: {"value": 16, "unit": "V"}
